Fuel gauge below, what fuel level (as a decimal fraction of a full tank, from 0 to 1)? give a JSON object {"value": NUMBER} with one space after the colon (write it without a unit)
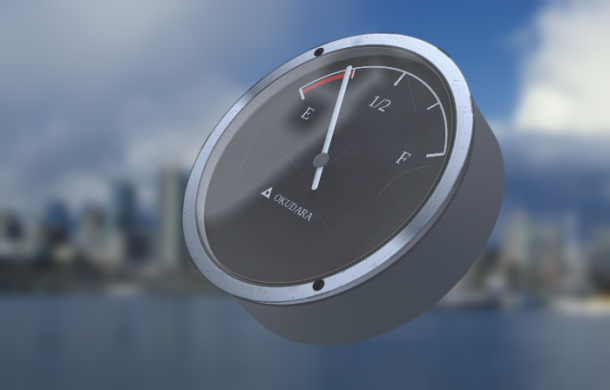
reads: {"value": 0.25}
